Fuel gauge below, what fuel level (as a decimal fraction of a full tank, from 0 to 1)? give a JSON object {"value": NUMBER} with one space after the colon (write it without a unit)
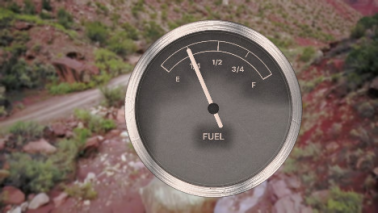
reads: {"value": 0.25}
